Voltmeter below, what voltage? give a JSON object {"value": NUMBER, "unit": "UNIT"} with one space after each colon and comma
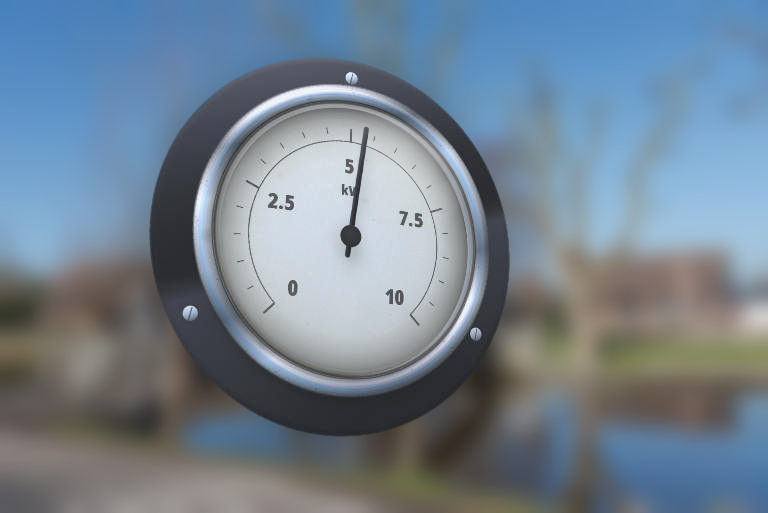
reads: {"value": 5.25, "unit": "kV"}
